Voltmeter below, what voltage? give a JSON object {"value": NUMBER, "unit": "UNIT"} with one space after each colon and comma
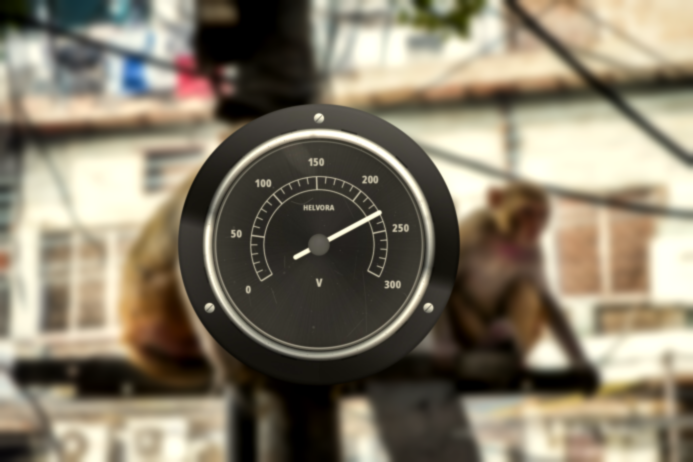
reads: {"value": 230, "unit": "V"}
